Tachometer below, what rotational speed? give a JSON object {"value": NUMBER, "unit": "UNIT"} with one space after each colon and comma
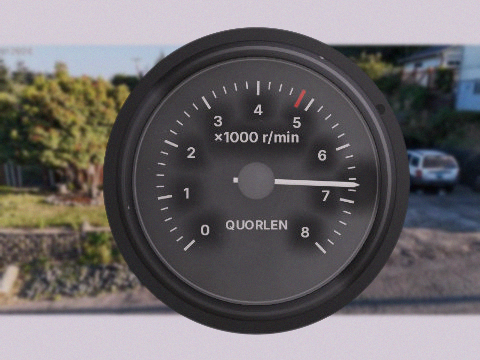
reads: {"value": 6700, "unit": "rpm"}
